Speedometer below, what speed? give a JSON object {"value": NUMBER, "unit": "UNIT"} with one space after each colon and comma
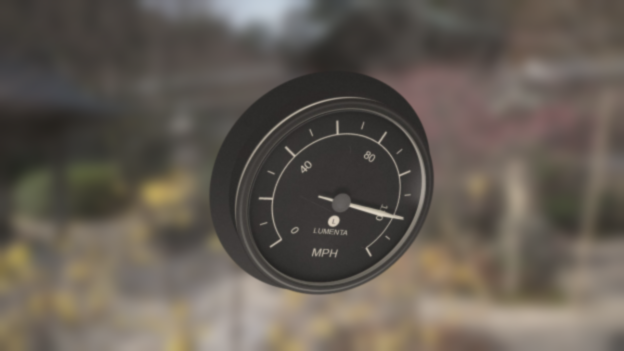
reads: {"value": 120, "unit": "mph"}
